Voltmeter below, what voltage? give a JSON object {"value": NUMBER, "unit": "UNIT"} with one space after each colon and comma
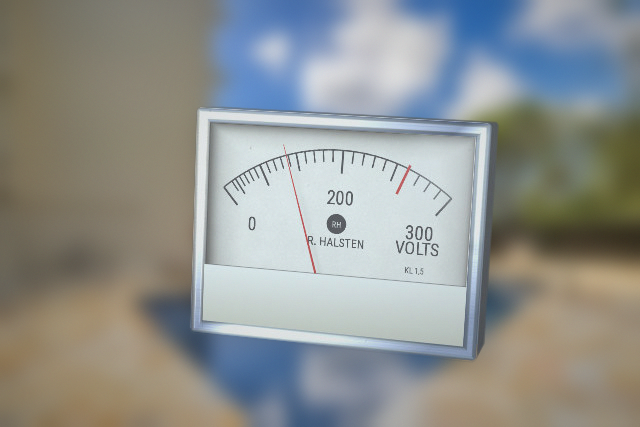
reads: {"value": 140, "unit": "V"}
